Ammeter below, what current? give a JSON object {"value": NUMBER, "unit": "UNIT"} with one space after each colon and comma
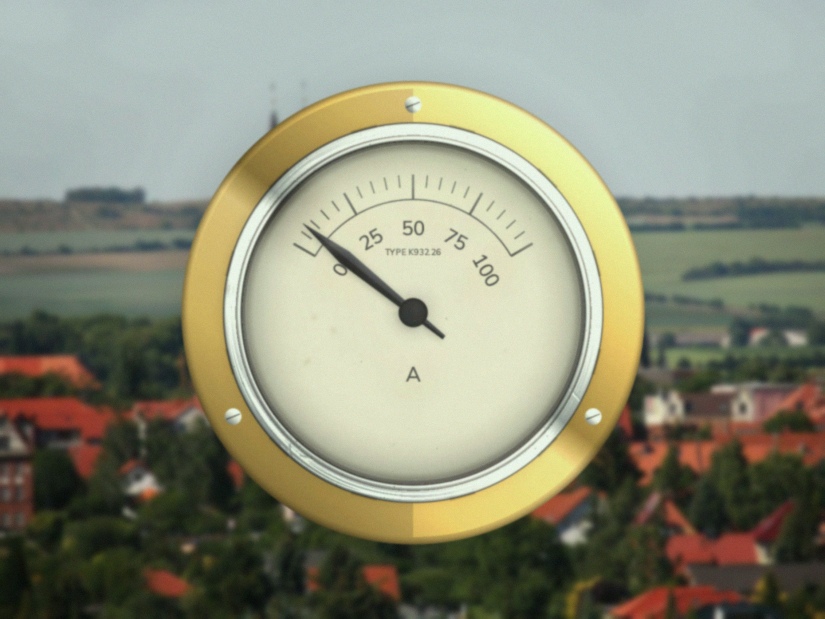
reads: {"value": 7.5, "unit": "A"}
